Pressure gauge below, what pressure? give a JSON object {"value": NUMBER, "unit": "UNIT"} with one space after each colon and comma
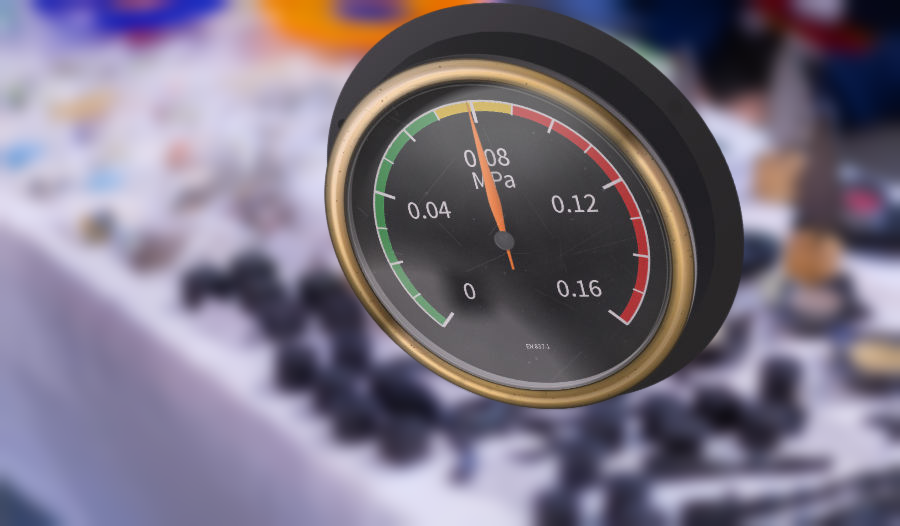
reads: {"value": 0.08, "unit": "MPa"}
